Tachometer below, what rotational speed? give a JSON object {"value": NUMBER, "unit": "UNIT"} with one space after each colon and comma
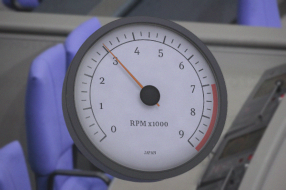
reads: {"value": 3000, "unit": "rpm"}
